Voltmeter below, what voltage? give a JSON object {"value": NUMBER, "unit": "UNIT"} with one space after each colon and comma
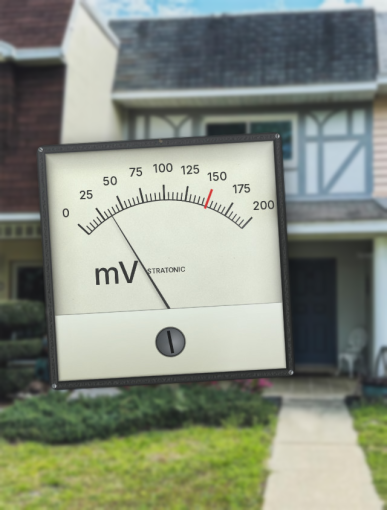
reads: {"value": 35, "unit": "mV"}
